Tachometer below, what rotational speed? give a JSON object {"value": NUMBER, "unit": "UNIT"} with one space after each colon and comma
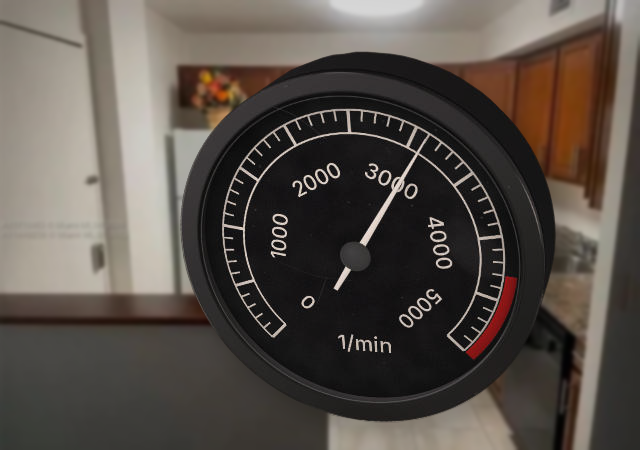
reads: {"value": 3100, "unit": "rpm"}
